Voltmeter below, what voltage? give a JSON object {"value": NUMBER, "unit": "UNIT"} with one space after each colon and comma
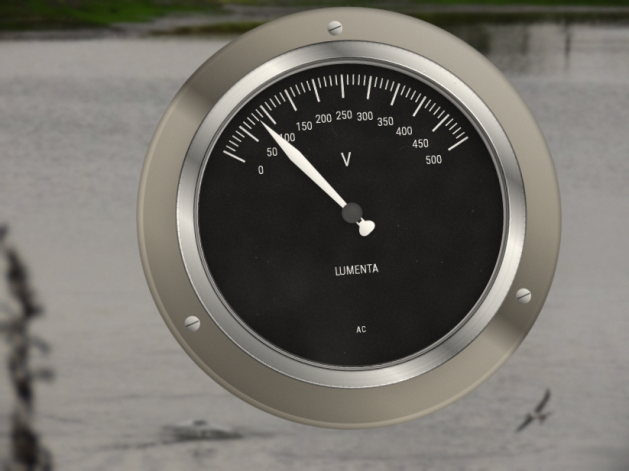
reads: {"value": 80, "unit": "V"}
